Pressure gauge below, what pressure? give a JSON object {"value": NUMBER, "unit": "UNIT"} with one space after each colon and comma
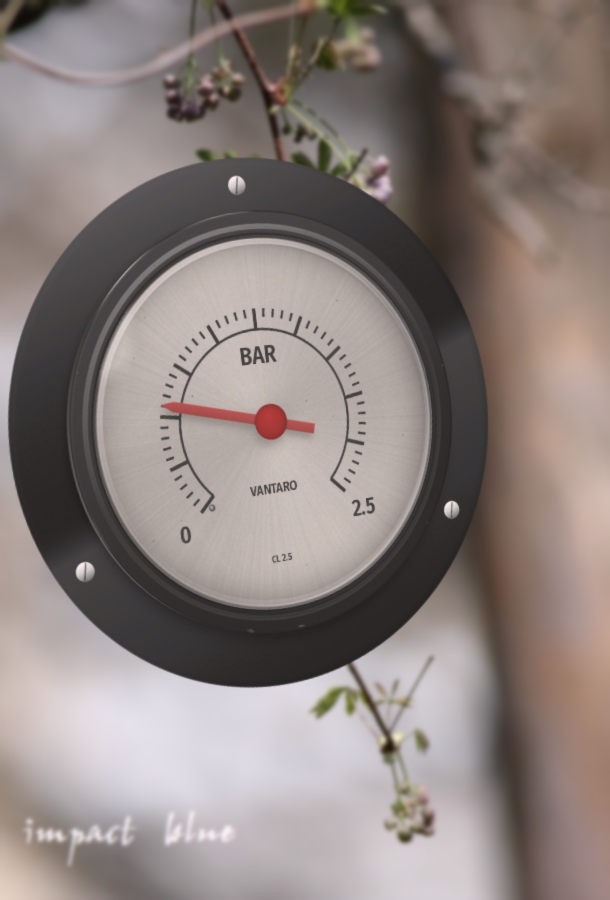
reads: {"value": 0.55, "unit": "bar"}
